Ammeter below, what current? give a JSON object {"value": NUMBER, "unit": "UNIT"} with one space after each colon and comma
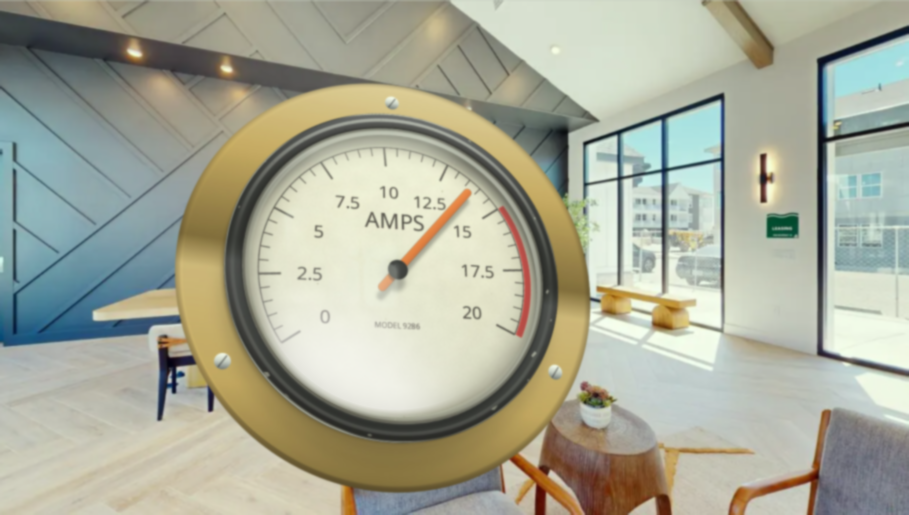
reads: {"value": 13.75, "unit": "A"}
